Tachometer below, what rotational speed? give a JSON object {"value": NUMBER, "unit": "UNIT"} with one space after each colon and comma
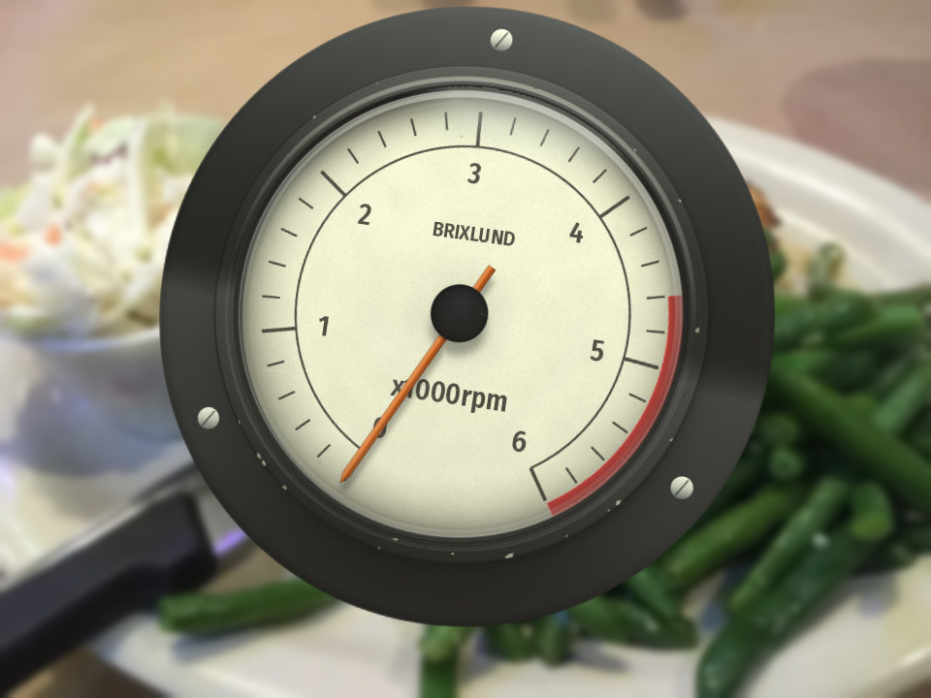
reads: {"value": 0, "unit": "rpm"}
